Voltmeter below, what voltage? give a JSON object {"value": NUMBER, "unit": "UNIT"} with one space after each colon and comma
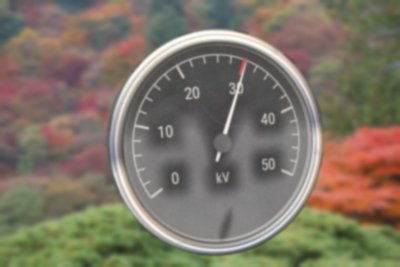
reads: {"value": 30, "unit": "kV"}
